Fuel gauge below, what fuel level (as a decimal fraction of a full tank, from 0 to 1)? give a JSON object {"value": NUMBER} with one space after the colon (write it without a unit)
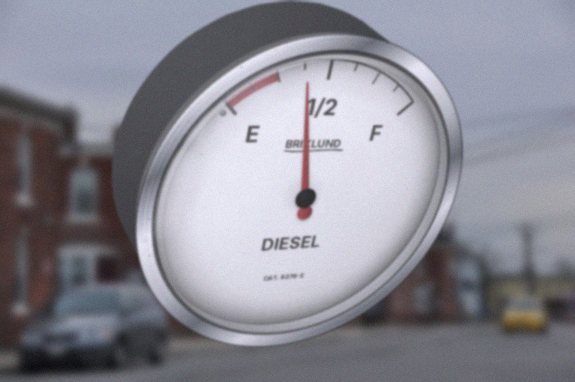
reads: {"value": 0.375}
